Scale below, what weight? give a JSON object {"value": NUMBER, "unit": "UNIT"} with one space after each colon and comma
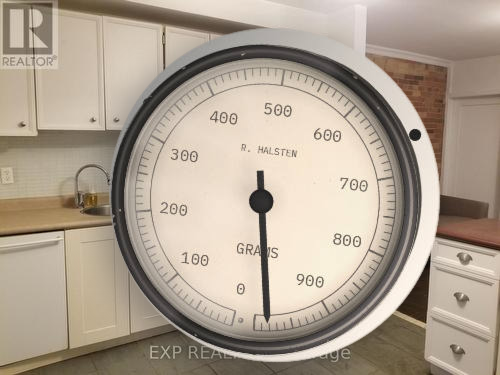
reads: {"value": 980, "unit": "g"}
